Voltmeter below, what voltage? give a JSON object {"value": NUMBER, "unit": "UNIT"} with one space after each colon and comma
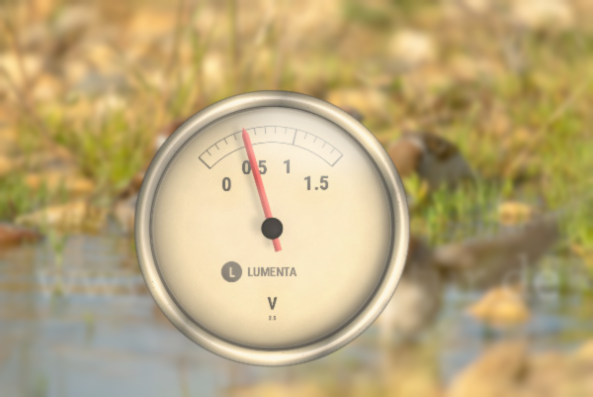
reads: {"value": 0.5, "unit": "V"}
